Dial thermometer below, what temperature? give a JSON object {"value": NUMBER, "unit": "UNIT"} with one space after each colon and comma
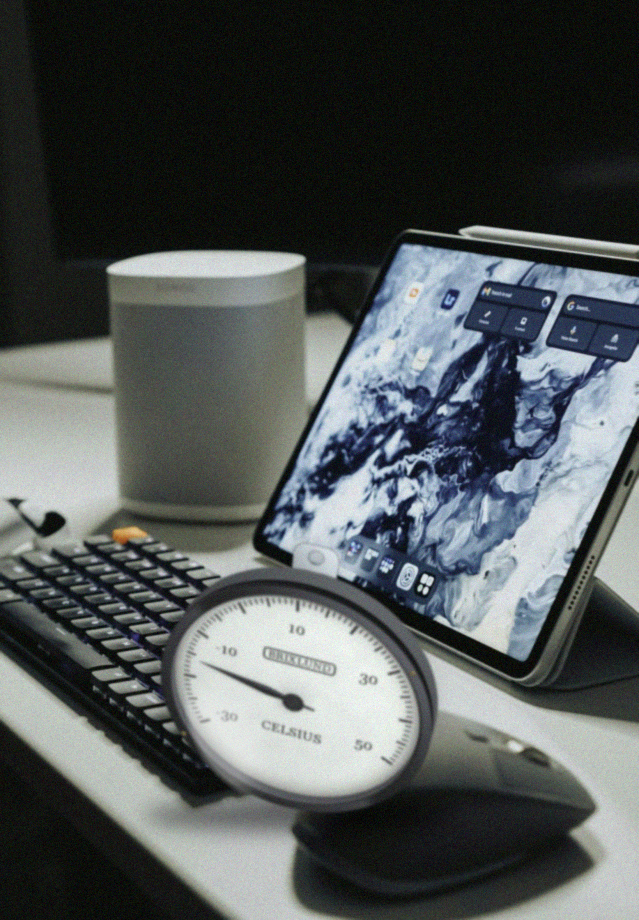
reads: {"value": -15, "unit": "°C"}
